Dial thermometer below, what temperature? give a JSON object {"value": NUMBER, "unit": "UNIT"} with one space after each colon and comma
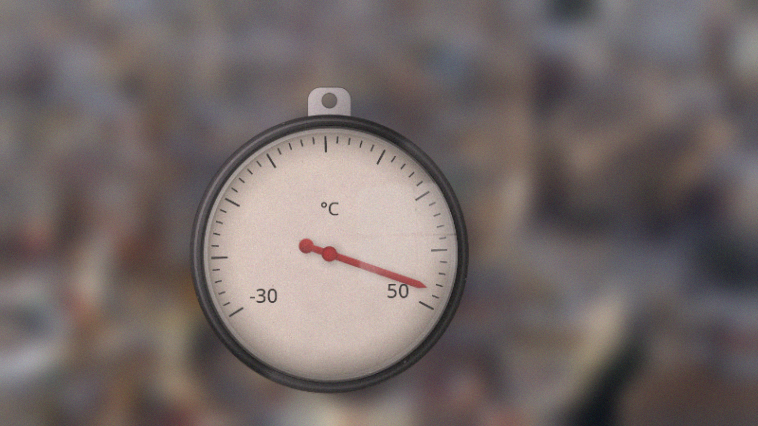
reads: {"value": 47, "unit": "°C"}
